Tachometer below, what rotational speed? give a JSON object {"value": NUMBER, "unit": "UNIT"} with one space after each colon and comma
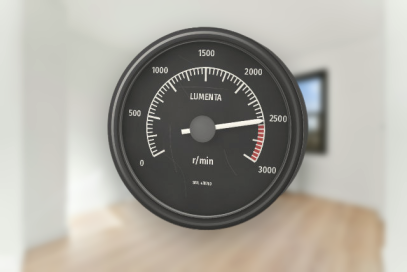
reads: {"value": 2500, "unit": "rpm"}
